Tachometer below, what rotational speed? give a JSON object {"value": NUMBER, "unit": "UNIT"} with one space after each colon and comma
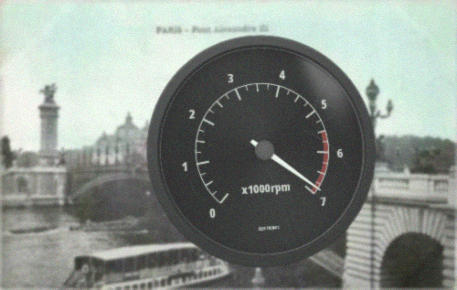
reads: {"value": 6875, "unit": "rpm"}
